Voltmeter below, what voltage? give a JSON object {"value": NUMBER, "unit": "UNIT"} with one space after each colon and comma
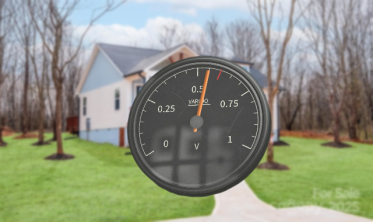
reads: {"value": 0.55, "unit": "V"}
